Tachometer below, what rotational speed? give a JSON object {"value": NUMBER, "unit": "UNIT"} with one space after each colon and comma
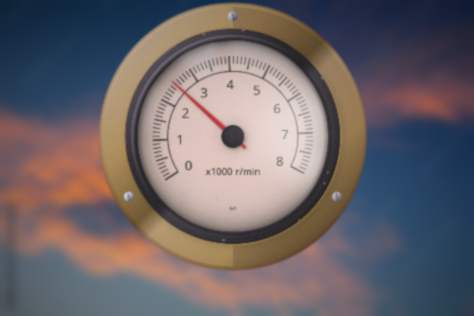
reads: {"value": 2500, "unit": "rpm"}
